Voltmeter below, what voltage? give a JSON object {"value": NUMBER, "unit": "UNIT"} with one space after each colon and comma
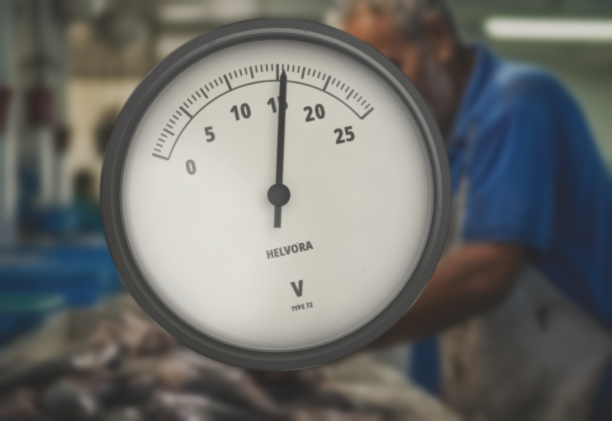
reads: {"value": 15.5, "unit": "V"}
